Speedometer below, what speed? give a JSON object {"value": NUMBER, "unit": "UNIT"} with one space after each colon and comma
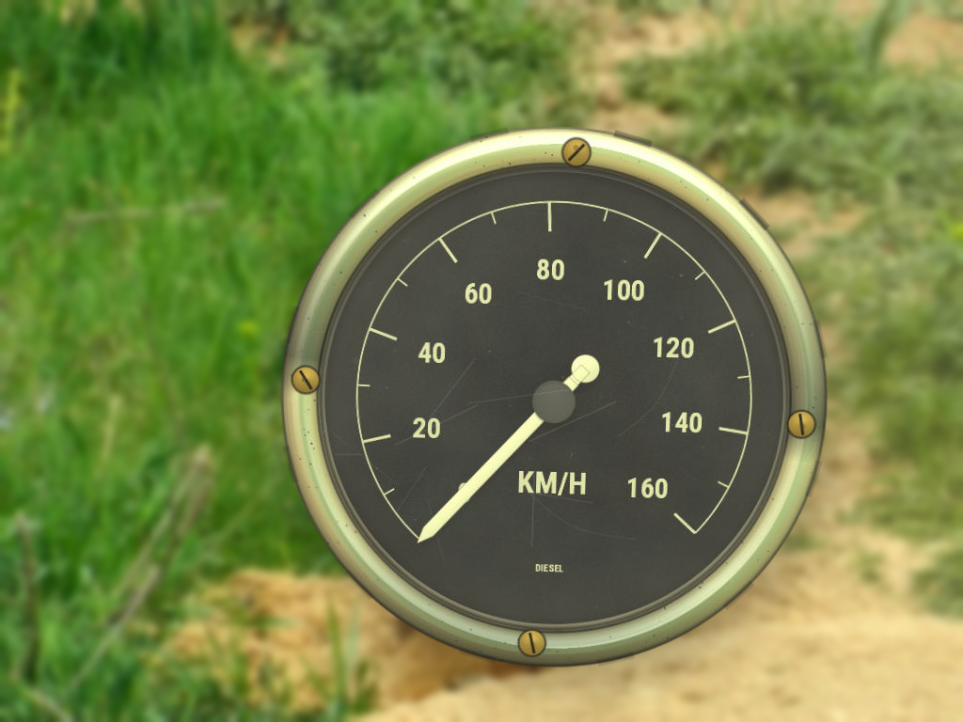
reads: {"value": 0, "unit": "km/h"}
